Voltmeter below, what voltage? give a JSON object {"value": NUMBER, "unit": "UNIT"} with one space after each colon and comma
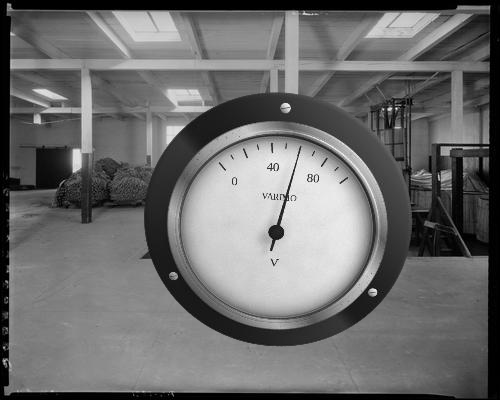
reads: {"value": 60, "unit": "V"}
